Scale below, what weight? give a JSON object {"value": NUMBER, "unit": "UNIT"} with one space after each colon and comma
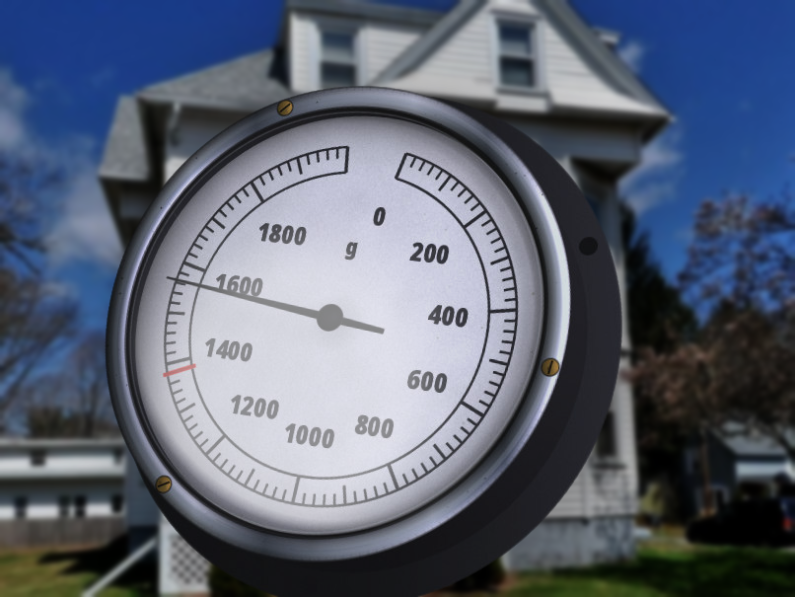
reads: {"value": 1560, "unit": "g"}
